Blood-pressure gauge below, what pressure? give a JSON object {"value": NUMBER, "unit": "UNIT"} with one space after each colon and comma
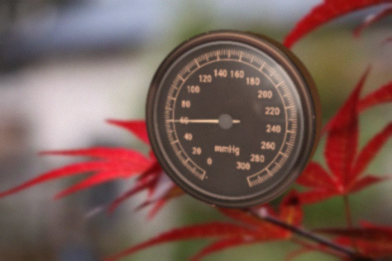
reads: {"value": 60, "unit": "mmHg"}
